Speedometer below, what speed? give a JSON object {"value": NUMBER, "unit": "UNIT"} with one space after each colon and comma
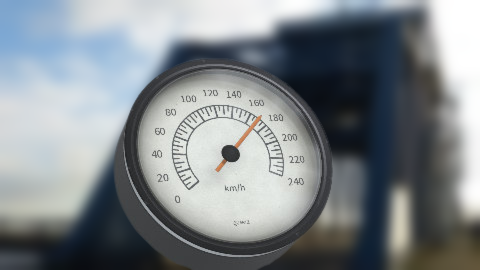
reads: {"value": 170, "unit": "km/h"}
